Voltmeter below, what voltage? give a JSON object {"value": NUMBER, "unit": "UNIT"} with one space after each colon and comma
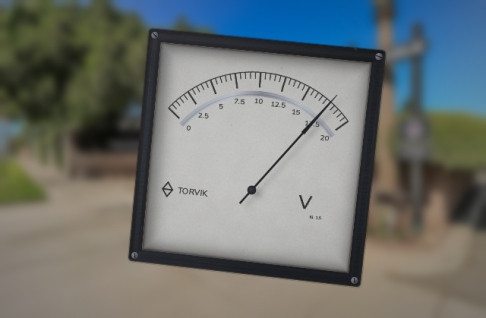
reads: {"value": 17.5, "unit": "V"}
